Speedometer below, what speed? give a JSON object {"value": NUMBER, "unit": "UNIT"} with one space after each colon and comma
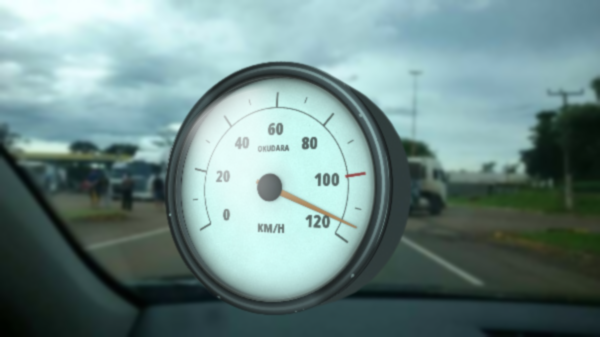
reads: {"value": 115, "unit": "km/h"}
